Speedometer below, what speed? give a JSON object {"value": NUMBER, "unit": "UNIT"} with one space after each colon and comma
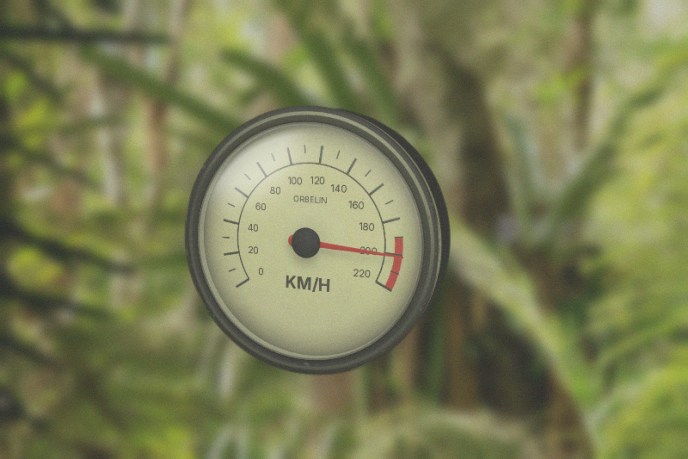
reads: {"value": 200, "unit": "km/h"}
